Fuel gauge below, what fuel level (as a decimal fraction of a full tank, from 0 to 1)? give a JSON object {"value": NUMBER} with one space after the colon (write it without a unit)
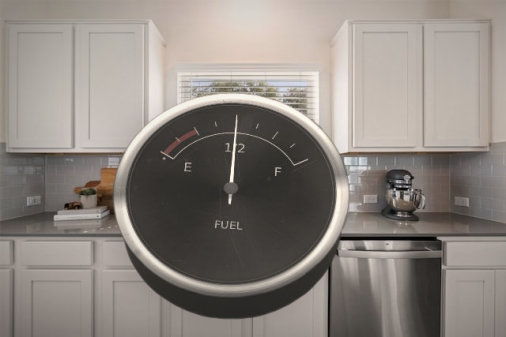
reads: {"value": 0.5}
